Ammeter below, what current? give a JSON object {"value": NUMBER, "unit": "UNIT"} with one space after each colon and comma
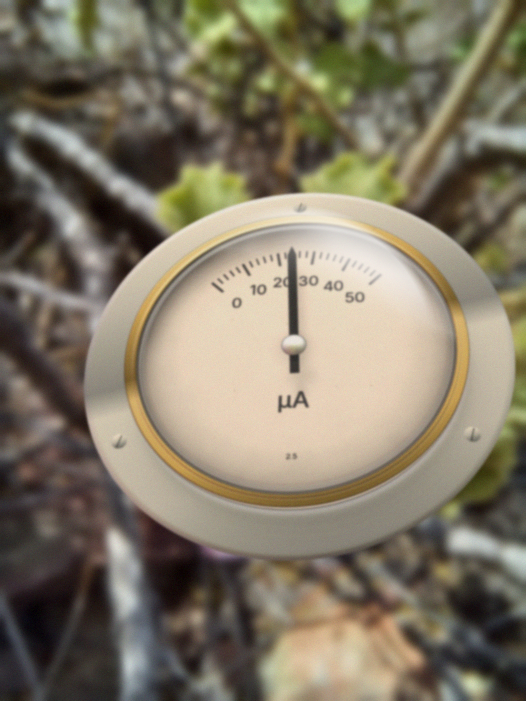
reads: {"value": 24, "unit": "µA"}
